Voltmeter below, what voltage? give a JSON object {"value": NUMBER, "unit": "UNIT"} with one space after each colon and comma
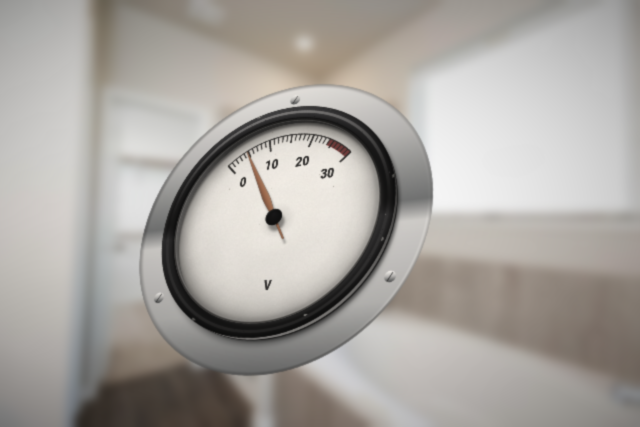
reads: {"value": 5, "unit": "V"}
